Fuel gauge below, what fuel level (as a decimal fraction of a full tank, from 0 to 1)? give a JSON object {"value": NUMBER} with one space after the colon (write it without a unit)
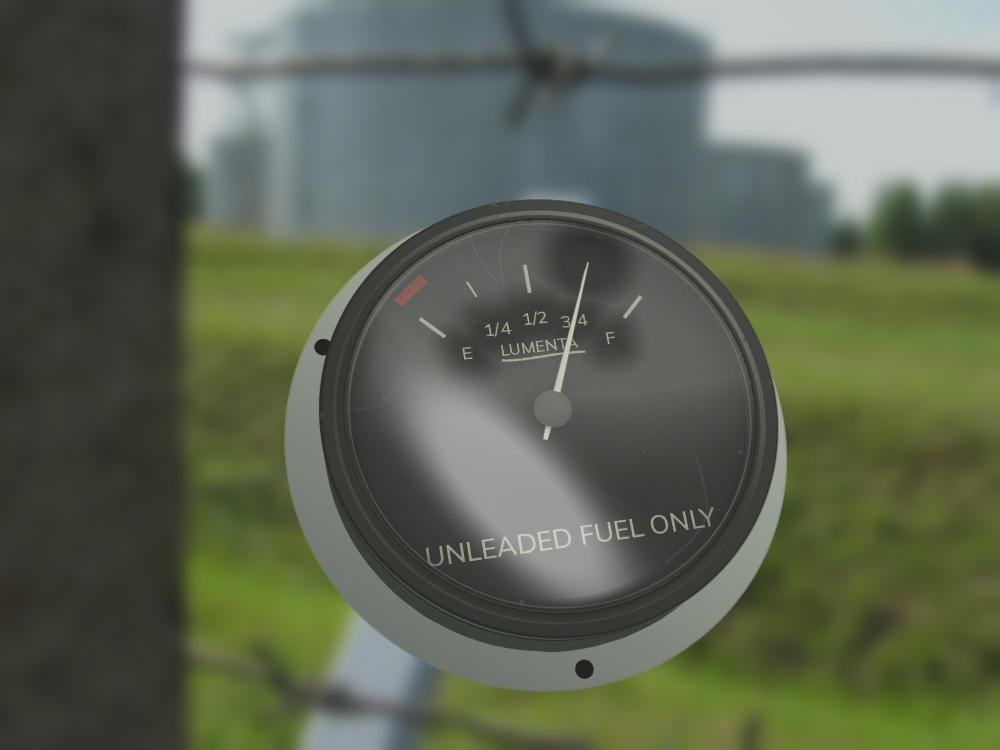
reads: {"value": 0.75}
